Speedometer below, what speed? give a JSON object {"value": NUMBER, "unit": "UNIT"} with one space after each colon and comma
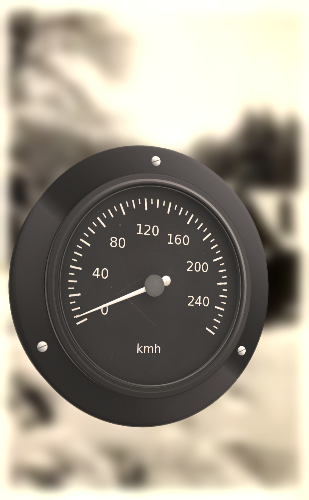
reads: {"value": 5, "unit": "km/h"}
